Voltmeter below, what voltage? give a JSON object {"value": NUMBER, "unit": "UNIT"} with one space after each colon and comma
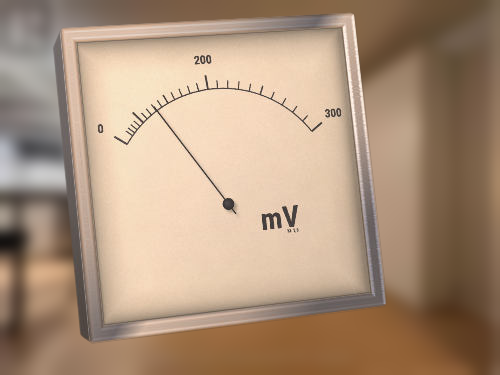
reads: {"value": 130, "unit": "mV"}
